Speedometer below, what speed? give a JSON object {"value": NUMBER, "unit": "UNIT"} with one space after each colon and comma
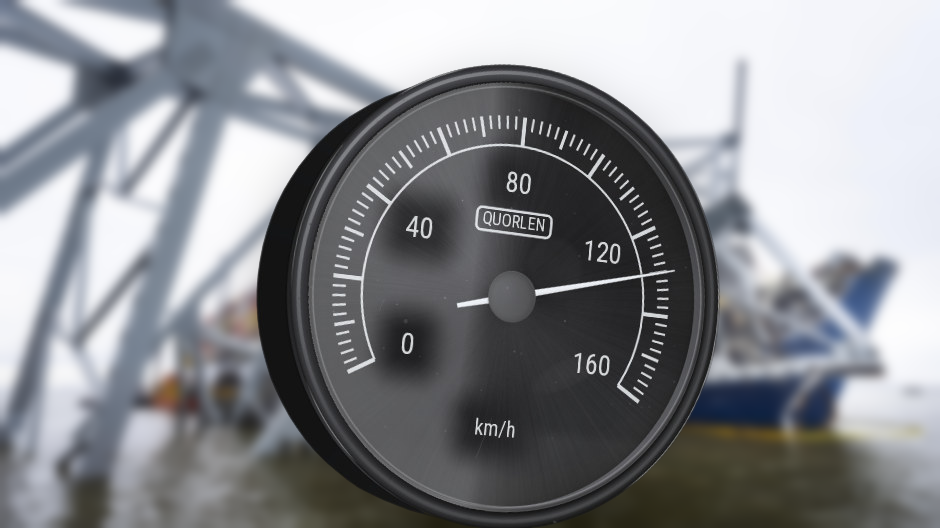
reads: {"value": 130, "unit": "km/h"}
